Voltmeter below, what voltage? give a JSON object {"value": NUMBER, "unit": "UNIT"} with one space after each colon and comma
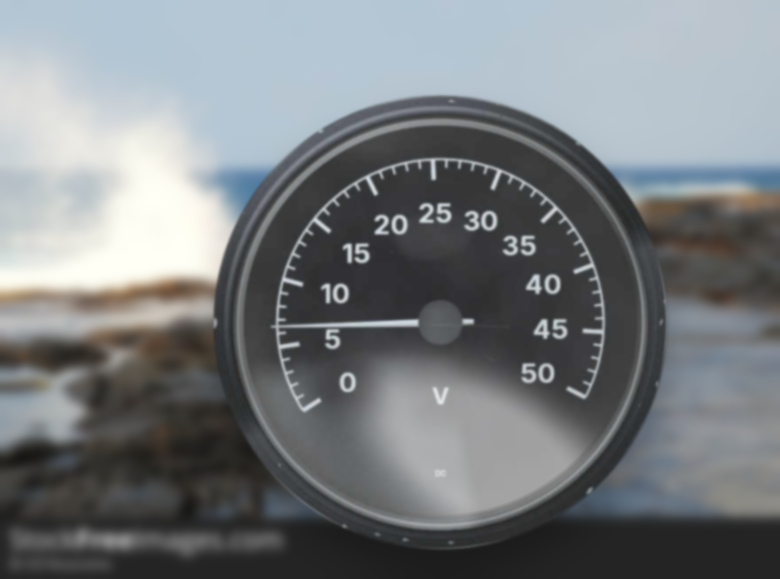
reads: {"value": 6.5, "unit": "V"}
